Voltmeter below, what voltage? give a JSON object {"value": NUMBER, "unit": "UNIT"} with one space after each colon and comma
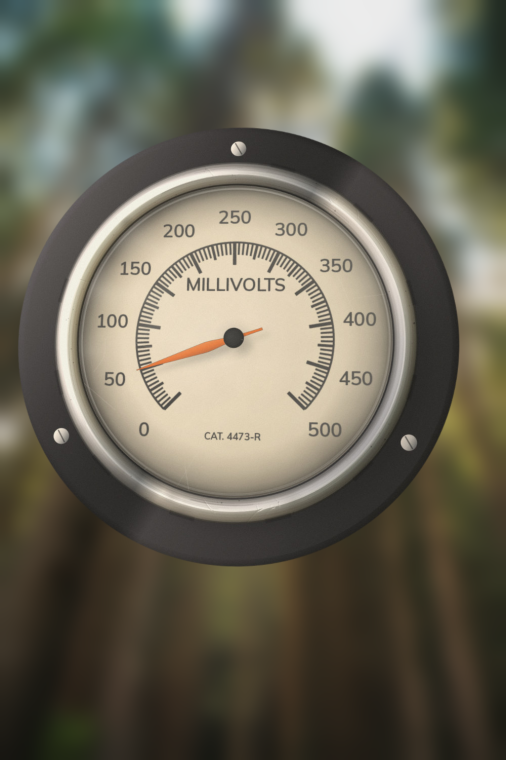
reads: {"value": 50, "unit": "mV"}
